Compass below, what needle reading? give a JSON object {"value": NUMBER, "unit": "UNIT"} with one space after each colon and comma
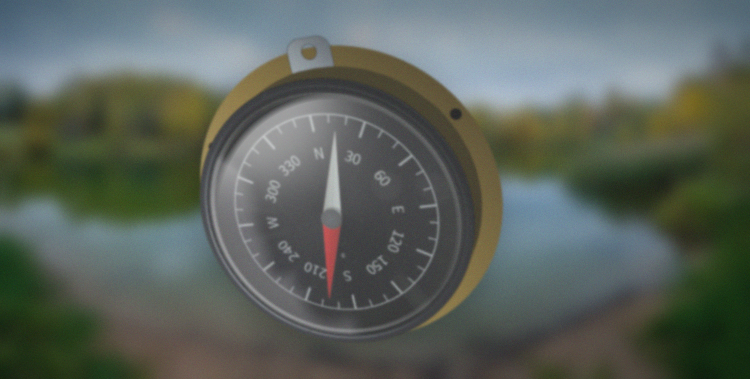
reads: {"value": 195, "unit": "°"}
